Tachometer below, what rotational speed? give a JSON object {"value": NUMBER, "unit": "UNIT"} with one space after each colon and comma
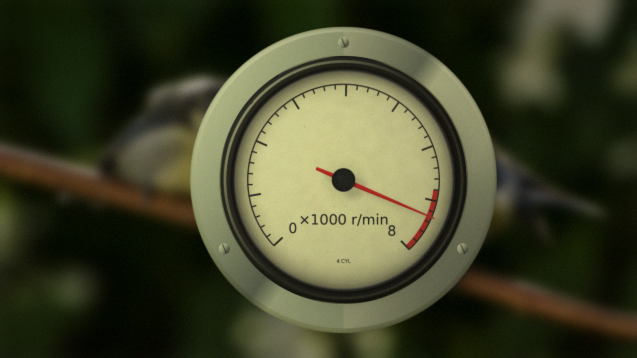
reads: {"value": 7300, "unit": "rpm"}
